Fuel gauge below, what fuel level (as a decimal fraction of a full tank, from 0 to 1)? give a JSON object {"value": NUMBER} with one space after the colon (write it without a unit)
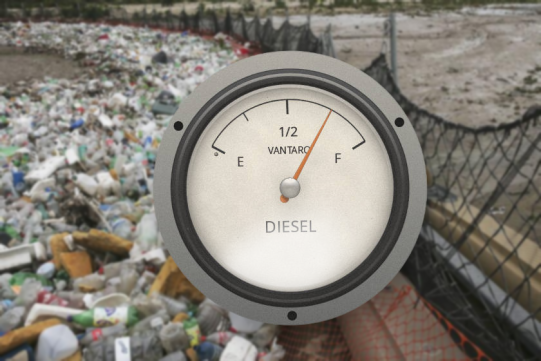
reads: {"value": 0.75}
